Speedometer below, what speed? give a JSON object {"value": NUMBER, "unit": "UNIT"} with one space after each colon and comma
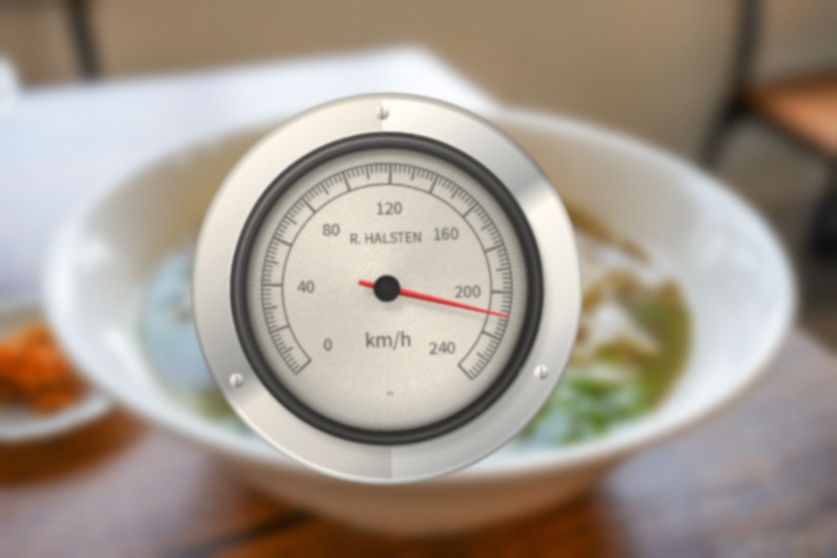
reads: {"value": 210, "unit": "km/h"}
